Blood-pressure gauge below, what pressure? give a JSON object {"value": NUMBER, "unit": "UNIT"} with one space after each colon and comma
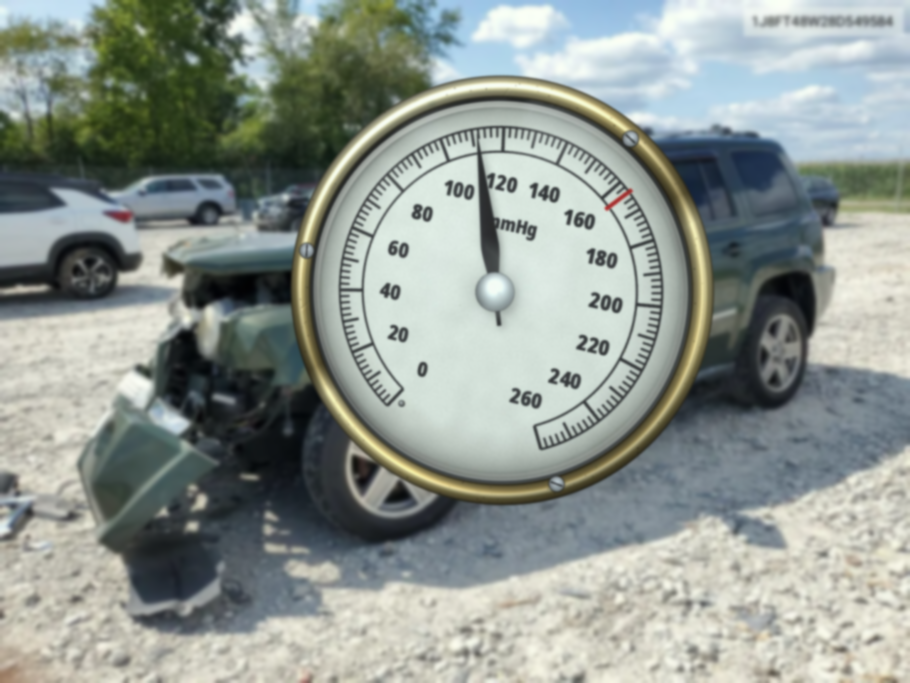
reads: {"value": 112, "unit": "mmHg"}
